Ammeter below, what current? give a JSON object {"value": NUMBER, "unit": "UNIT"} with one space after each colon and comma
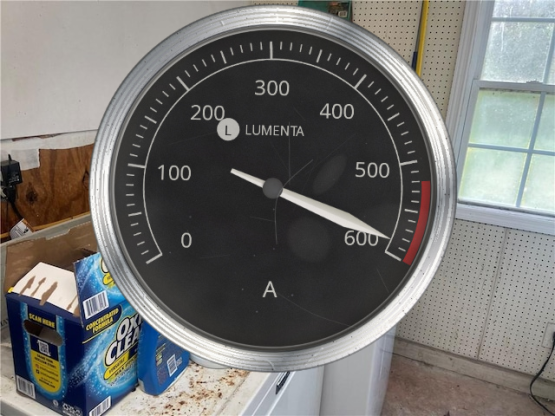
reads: {"value": 585, "unit": "A"}
